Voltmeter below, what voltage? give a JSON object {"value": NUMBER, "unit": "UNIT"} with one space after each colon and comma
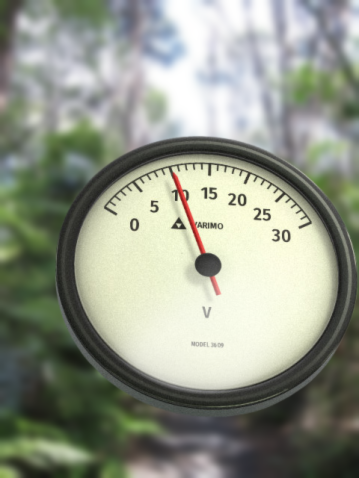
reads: {"value": 10, "unit": "V"}
